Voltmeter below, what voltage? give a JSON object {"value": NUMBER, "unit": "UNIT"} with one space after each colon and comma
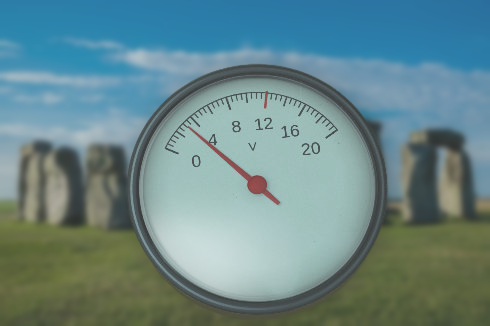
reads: {"value": 3, "unit": "V"}
